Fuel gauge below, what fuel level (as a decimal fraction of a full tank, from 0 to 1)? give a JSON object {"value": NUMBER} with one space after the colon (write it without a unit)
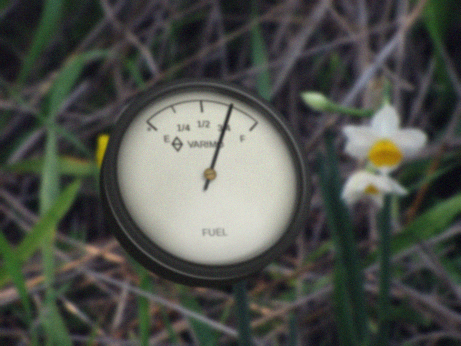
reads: {"value": 0.75}
